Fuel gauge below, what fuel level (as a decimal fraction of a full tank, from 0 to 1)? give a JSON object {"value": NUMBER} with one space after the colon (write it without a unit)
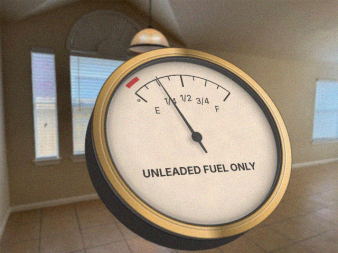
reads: {"value": 0.25}
